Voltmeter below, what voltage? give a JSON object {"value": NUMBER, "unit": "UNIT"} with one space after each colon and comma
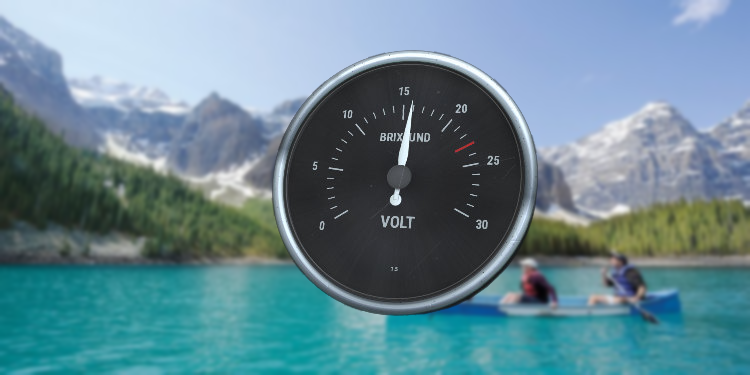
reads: {"value": 16, "unit": "V"}
